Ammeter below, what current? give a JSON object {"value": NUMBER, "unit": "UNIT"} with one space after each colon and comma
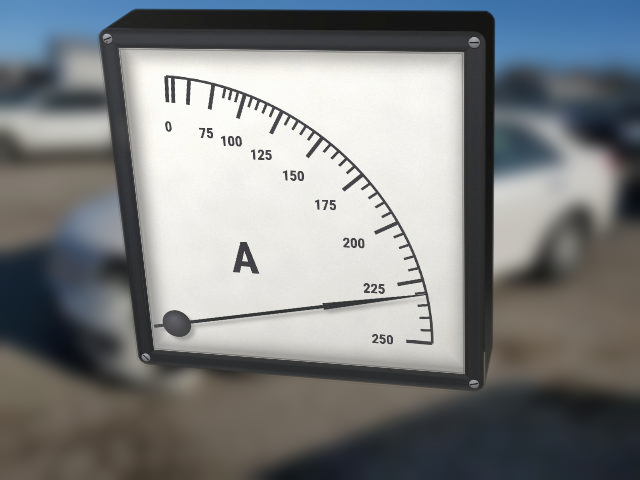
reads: {"value": 230, "unit": "A"}
